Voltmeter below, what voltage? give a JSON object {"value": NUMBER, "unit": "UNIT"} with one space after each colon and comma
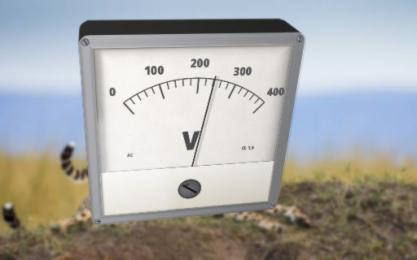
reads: {"value": 240, "unit": "V"}
